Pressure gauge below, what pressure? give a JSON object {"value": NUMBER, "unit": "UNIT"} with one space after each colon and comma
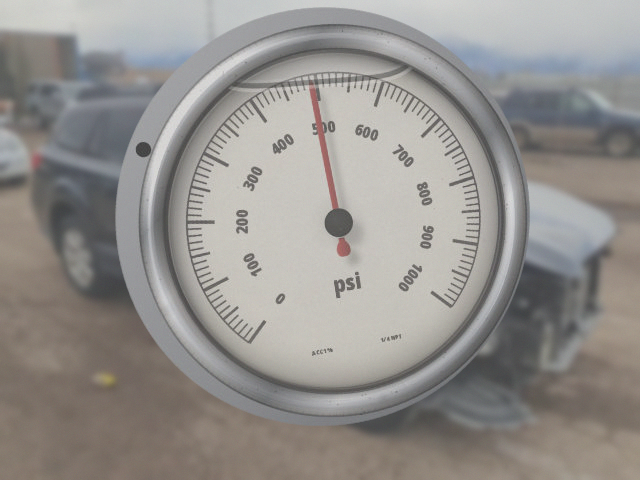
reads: {"value": 490, "unit": "psi"}
